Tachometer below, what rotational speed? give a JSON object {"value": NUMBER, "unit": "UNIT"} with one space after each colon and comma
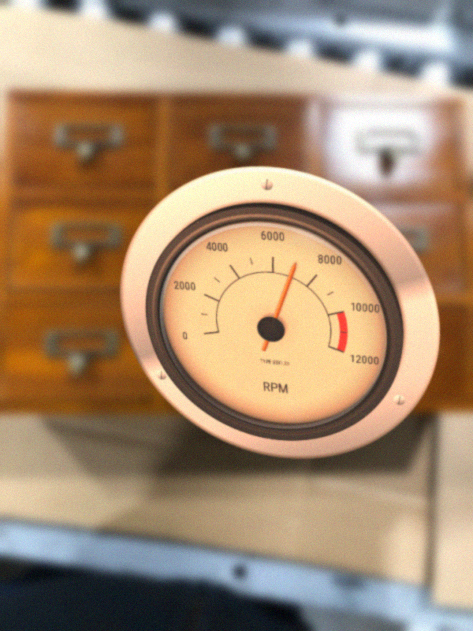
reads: {"value": 7000, "unit": "rpm"}
